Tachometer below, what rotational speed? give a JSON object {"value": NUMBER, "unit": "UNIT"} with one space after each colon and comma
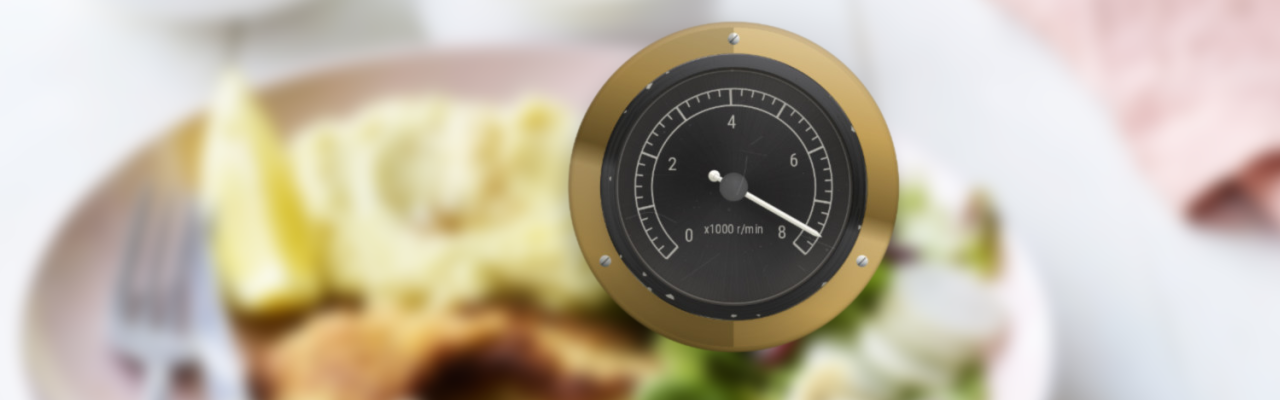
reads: {"value": 7600, "unit": "rpm"}
